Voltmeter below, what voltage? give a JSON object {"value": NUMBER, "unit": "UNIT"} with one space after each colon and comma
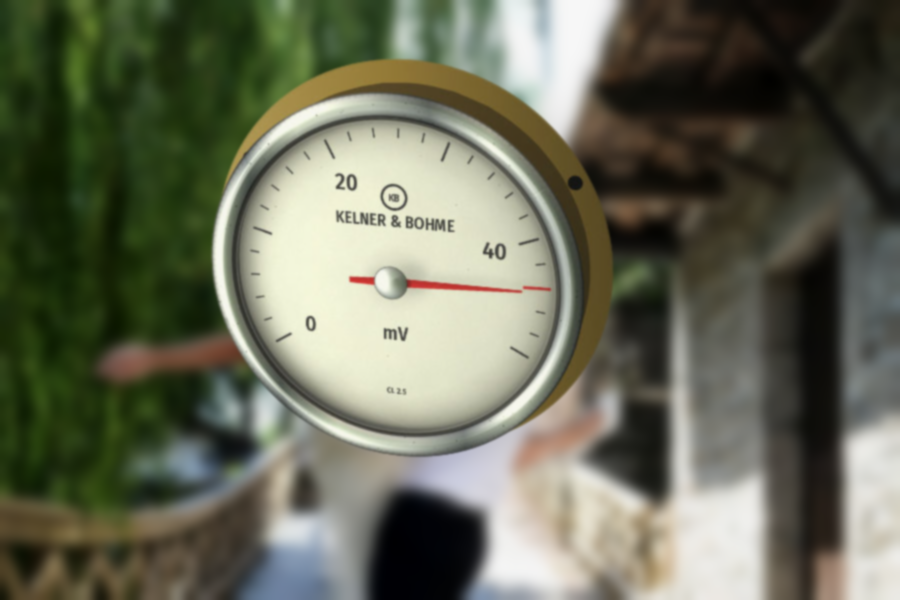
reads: {"value": 44, "unit": "mV"}
